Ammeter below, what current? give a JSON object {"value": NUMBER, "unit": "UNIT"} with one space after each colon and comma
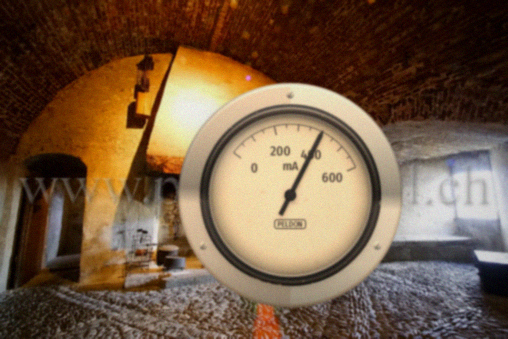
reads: {"value": 400, "unit": "mA"}
